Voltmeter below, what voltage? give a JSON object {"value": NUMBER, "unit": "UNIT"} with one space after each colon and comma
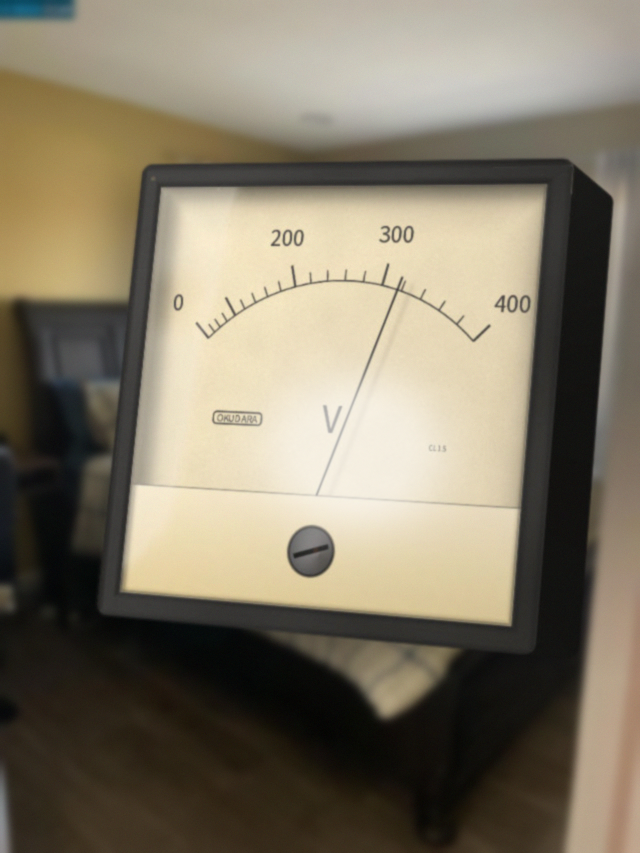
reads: {"value": 320, "unit": "V"}
